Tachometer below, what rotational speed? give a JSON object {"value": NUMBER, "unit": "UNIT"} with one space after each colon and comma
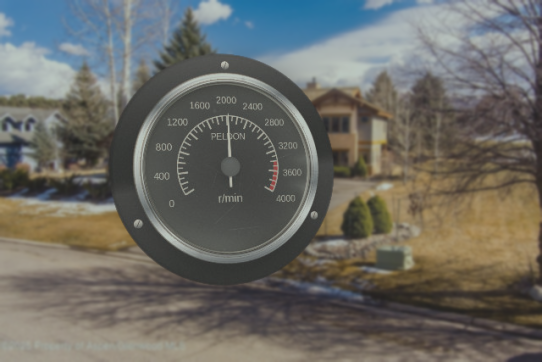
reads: {"value": 2000, "unit": "rpm"}
